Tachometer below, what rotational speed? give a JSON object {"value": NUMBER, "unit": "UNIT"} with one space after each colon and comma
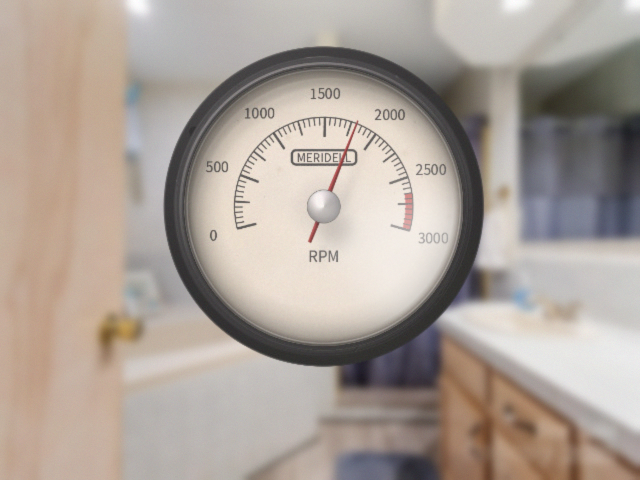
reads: {"value": 1800, "unit": "rpm"}
